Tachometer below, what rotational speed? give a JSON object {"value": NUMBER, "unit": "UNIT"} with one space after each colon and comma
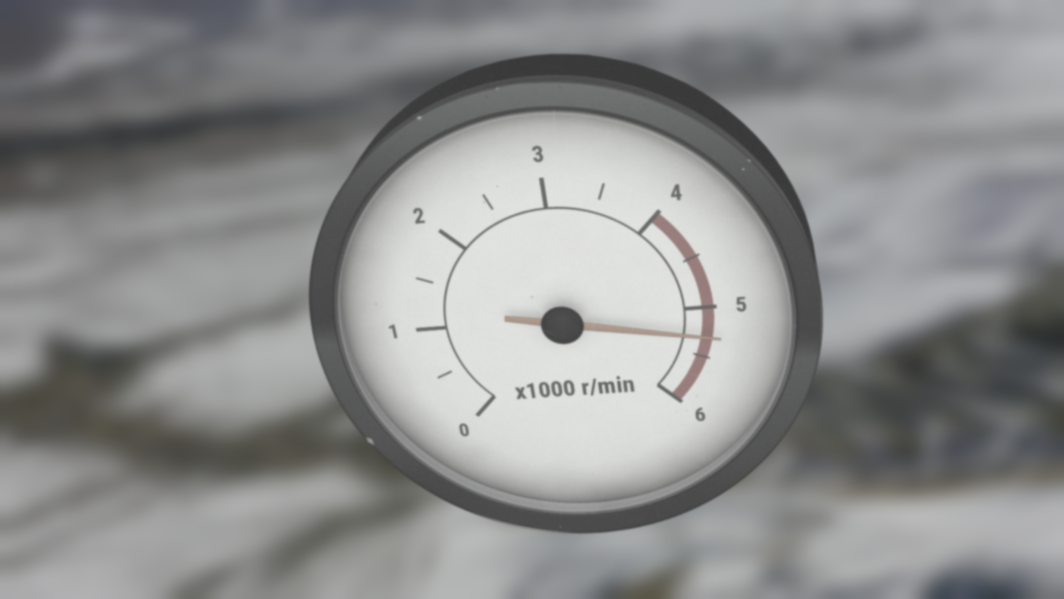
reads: {"value": 5250, "unit": "rpm"}
